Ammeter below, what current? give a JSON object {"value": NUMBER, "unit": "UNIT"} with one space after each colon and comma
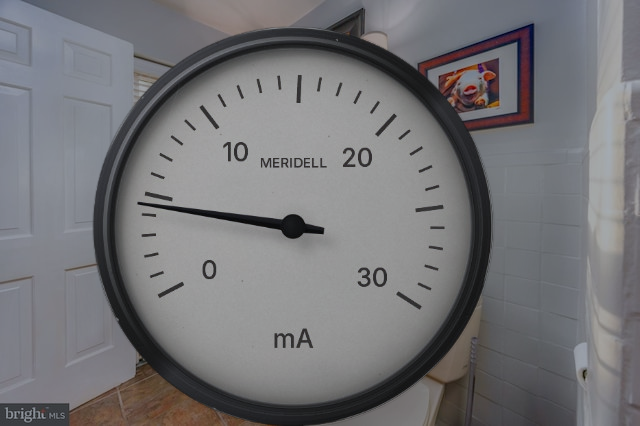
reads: {"value": 4.5, "unit": "mA"}
